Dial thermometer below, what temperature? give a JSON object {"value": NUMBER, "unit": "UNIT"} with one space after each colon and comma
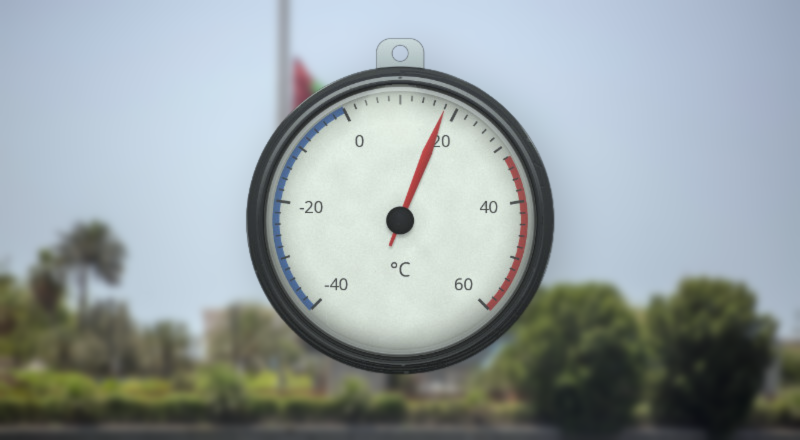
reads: {"value": 18, "unit": "°C"}
